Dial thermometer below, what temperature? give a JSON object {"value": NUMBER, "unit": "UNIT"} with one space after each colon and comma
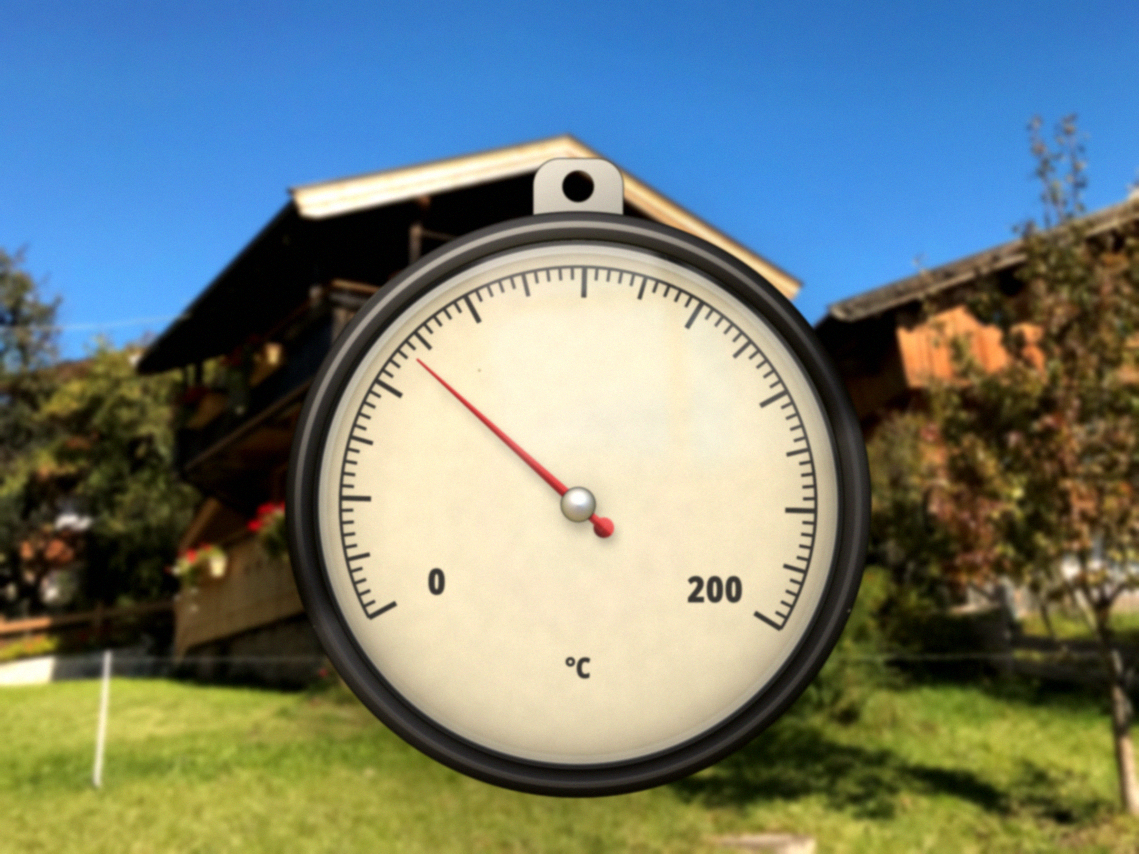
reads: {"value": 58.75, "unit": "°C"}
